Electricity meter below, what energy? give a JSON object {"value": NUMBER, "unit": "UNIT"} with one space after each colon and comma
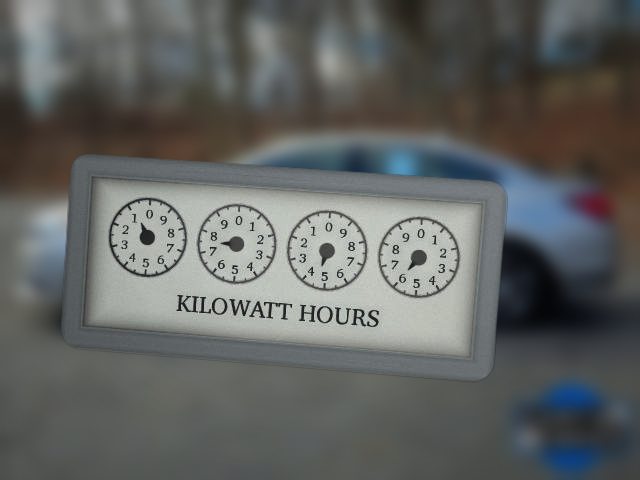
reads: {"value": 746, "unit": "kWh"}
